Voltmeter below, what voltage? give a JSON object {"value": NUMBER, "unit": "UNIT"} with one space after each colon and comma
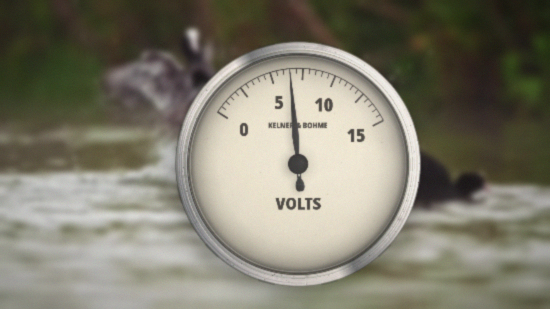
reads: {"value": 6.5, "unit": "V"}
